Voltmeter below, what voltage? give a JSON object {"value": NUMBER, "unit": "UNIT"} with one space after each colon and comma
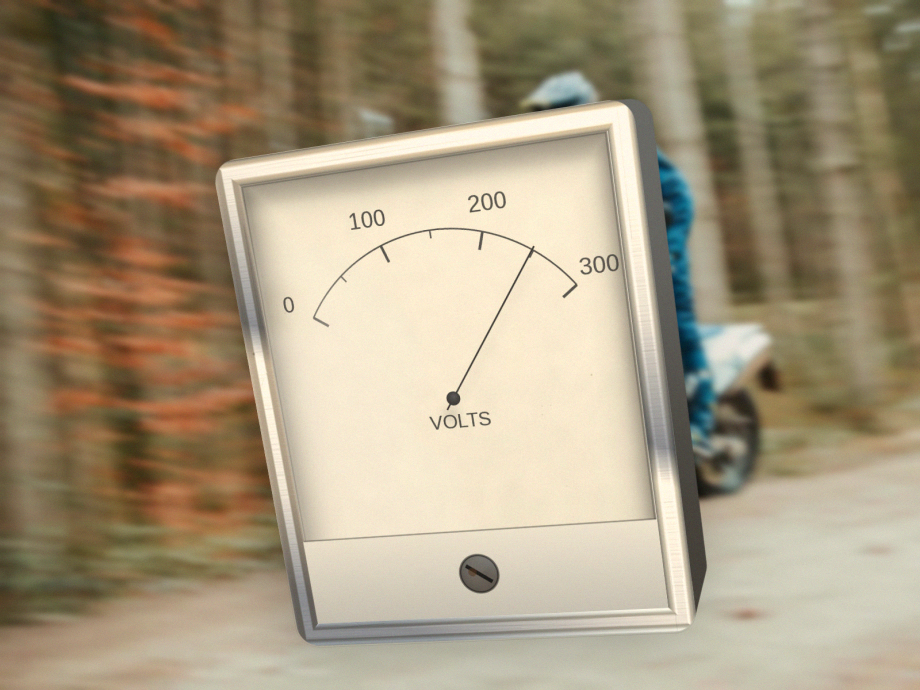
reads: {"value": 250, "unit": "V"}
